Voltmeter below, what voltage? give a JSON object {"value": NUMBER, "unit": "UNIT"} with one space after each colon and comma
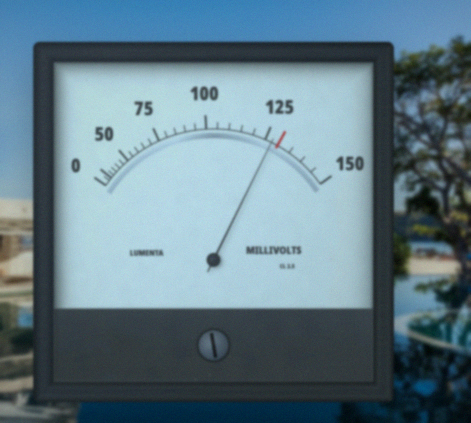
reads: {"value": 127.5, "unit": "mV"}
